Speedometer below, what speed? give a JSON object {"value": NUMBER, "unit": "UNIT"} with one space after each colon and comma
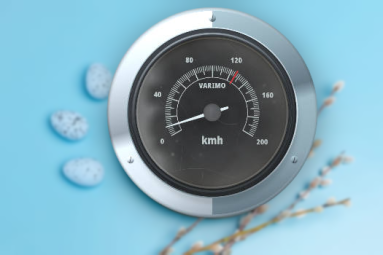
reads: {"value": 10, "unit": "km/h"}
